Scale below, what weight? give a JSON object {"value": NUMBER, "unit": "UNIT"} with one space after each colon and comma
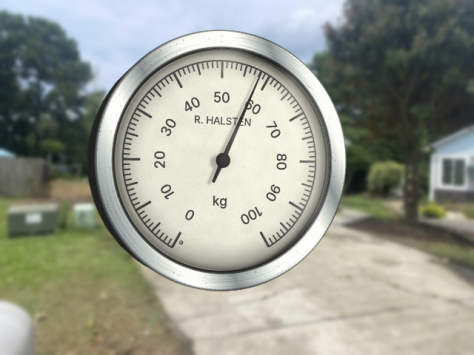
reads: {"value": 58, "unit": "kg"}
